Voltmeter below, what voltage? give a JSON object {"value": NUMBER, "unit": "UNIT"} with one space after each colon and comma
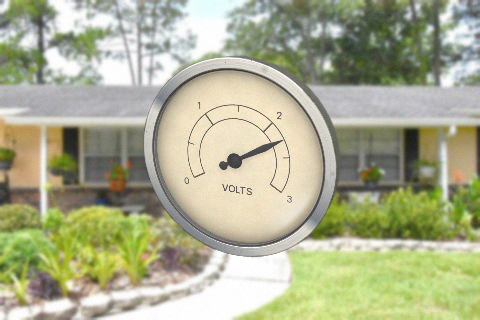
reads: {"value": 2.25, "unit": "V"}
